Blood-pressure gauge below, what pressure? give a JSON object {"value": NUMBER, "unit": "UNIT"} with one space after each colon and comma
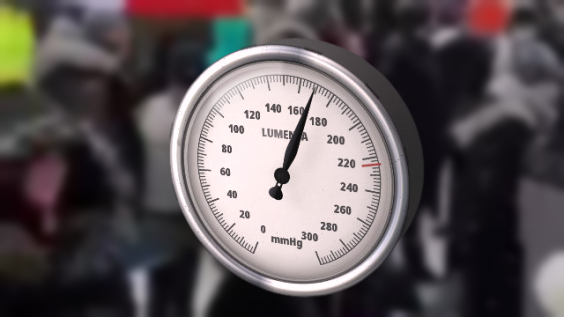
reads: {"value": 170, "unit": "mmHg"}
